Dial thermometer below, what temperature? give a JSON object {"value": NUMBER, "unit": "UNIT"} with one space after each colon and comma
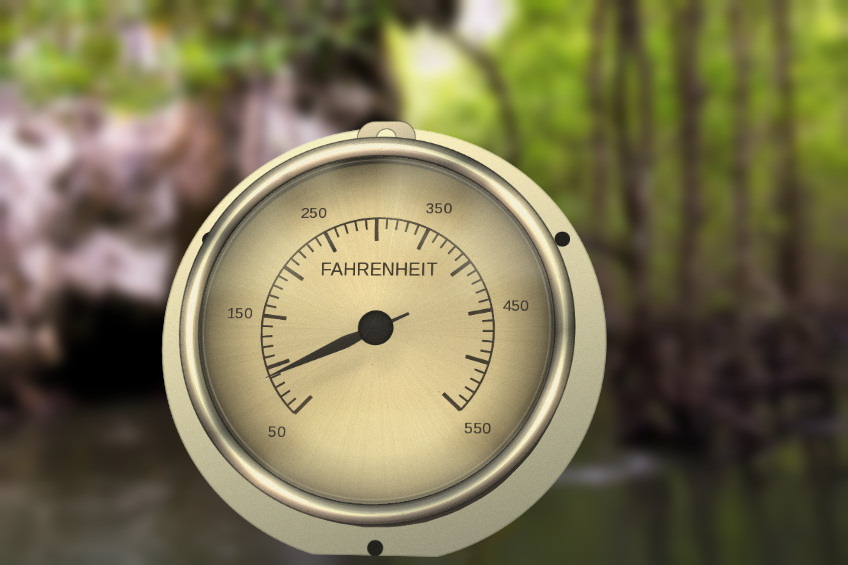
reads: {"value": 90, "unit": "°F"}
